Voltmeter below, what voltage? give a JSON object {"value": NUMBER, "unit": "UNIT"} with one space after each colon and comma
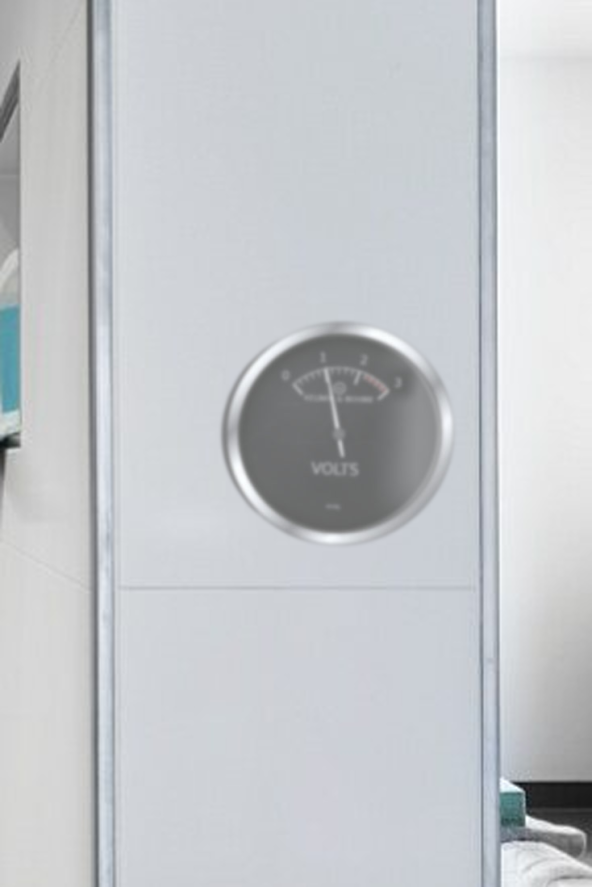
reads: {"value": 1, "unit": "V"}
